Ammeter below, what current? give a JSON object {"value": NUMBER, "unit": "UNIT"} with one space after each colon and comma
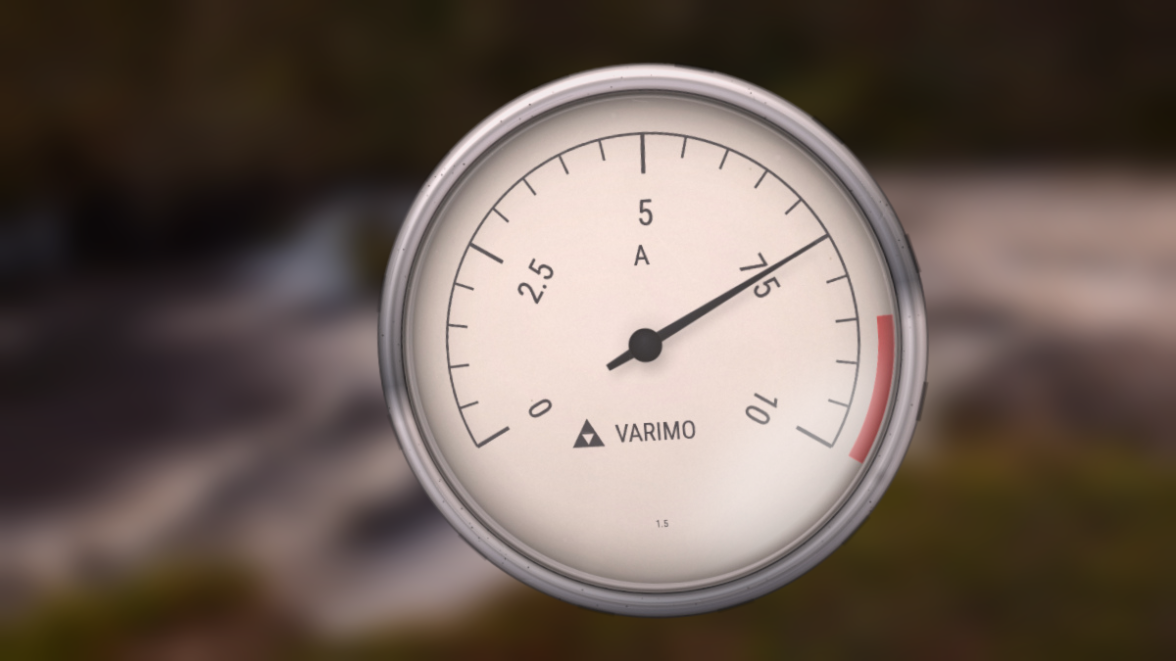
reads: {"value": 7.5, "unit": "A"}
